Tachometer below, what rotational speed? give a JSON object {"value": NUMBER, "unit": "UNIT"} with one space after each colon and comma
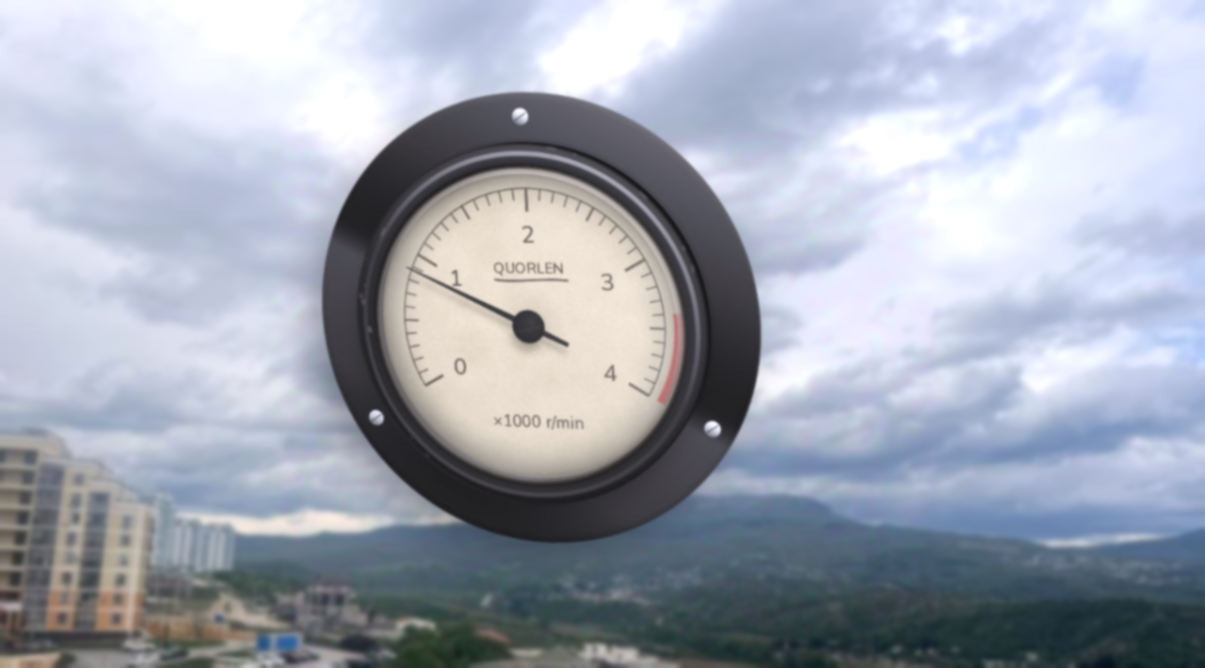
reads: {"value": 900, "unit": "rpm"}
